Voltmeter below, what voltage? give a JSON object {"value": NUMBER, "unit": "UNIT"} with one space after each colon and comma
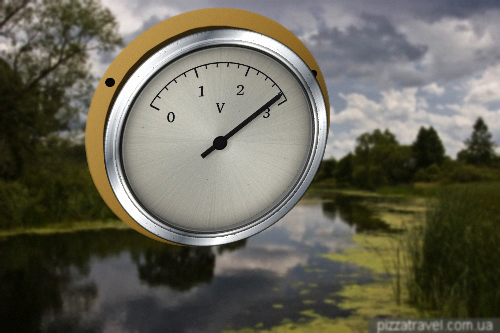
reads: {"value": 2.8, "unit": "V"}
